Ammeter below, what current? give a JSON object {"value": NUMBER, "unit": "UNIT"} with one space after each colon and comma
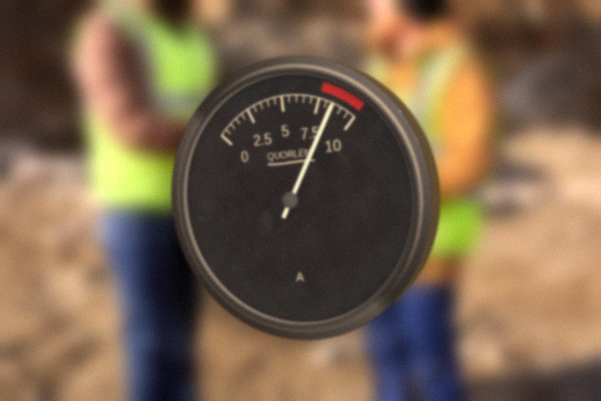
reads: {"value": 8.5, "unit": "A"}
